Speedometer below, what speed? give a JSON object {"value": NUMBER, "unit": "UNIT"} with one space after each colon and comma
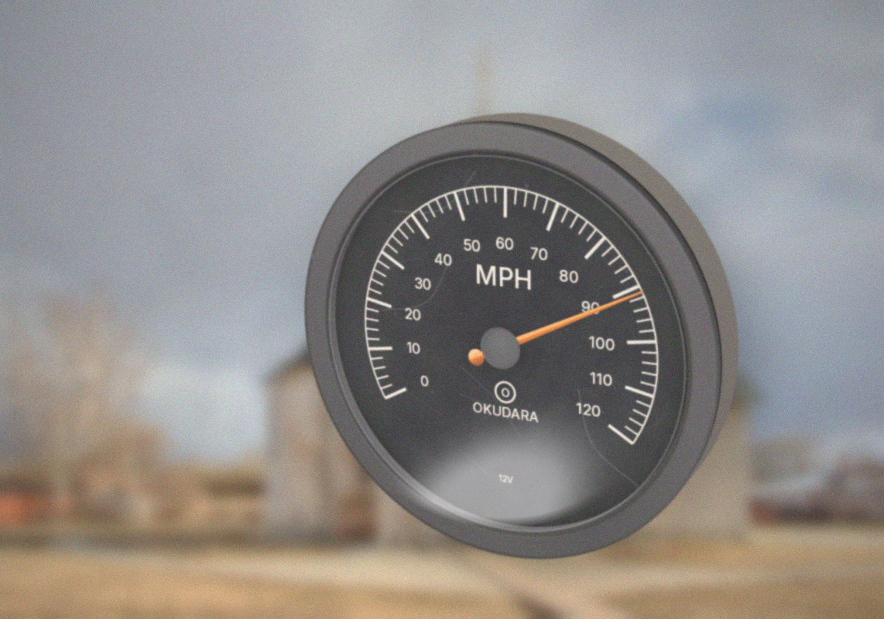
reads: {"value": 91, "unit": "mph"}
